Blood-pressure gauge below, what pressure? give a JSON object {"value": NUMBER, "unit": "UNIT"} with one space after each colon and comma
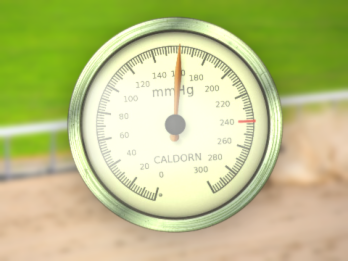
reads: {"value": 160, "unit": "mmHg"}
